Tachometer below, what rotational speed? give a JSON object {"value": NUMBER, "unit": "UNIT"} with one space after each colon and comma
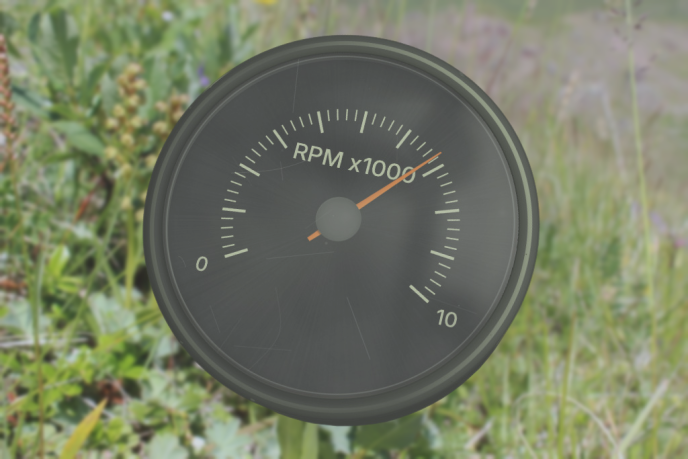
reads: {"value": 6800, "unit": "rpm"}
